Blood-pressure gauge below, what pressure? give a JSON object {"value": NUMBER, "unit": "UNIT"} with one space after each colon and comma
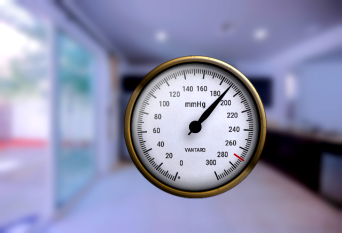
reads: {"value": 190, "unit": "mmHg"}
